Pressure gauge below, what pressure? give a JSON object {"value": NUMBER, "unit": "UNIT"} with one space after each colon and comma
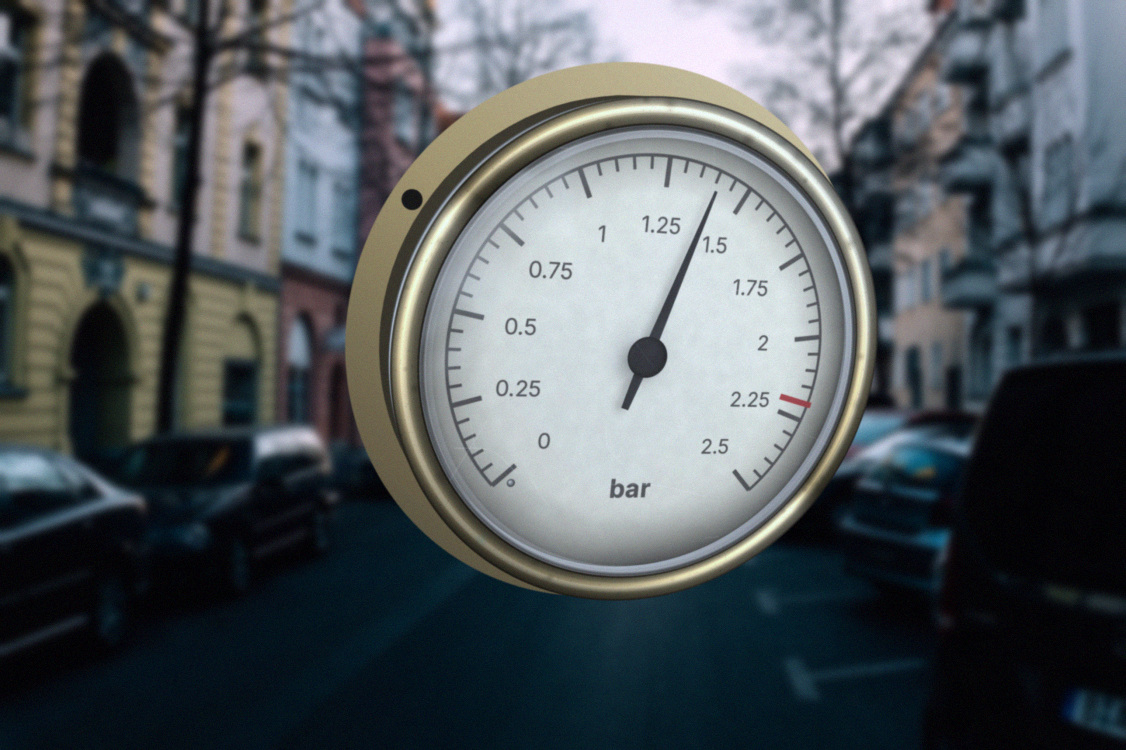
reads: {"value": 1.4, "unit": "bar"}
